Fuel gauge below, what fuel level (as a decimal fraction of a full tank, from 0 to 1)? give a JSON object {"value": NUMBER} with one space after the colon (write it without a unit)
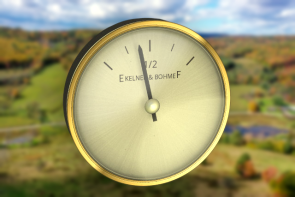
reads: {"value": 0.375}
